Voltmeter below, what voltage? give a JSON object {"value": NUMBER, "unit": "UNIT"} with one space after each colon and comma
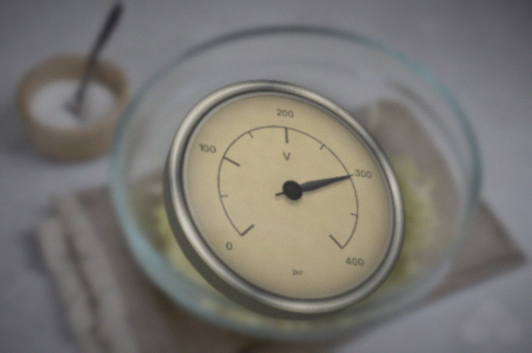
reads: {"value": 300, "unit": "V"}
